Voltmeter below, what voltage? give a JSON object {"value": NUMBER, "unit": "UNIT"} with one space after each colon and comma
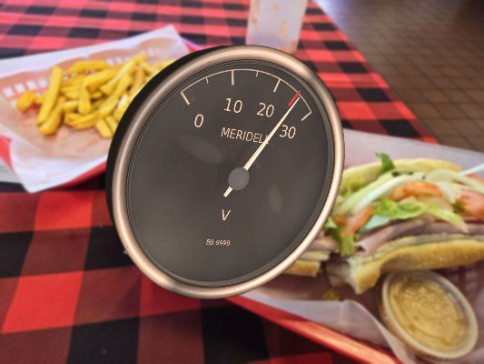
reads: {"value": 25, "unit": "V"}
